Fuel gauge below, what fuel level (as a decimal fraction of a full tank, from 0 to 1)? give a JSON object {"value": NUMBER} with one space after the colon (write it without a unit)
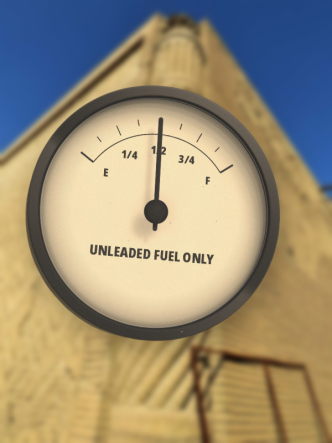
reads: {"value": 0.5}
